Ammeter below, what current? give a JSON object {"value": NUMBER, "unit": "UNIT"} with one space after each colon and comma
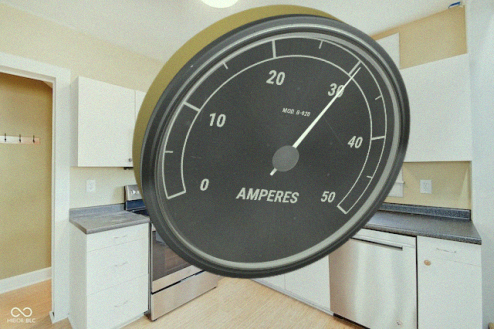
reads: {"value": 30, "unit": "A"}
